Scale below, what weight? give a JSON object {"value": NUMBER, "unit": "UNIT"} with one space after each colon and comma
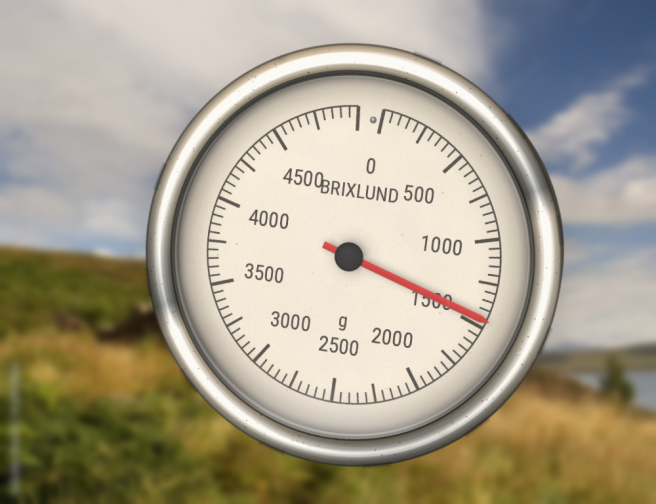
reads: {"value": 1450, "unit": "g"}
